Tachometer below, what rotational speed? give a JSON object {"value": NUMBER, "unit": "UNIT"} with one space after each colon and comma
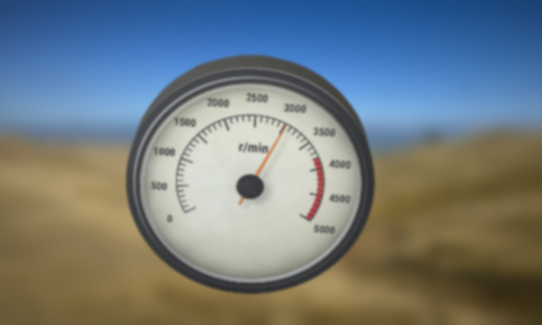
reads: {"value": 3000, "unit": "rpm"}
